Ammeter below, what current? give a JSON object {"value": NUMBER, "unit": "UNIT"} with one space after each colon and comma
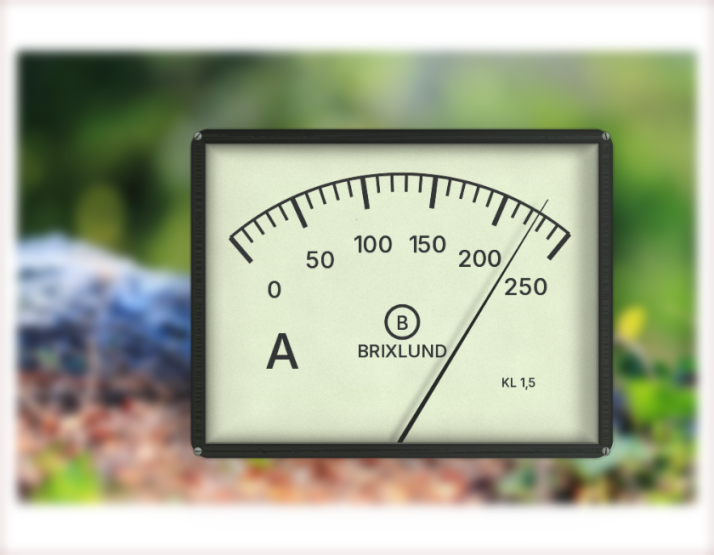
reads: {"value": 225, "unit": "A"}
